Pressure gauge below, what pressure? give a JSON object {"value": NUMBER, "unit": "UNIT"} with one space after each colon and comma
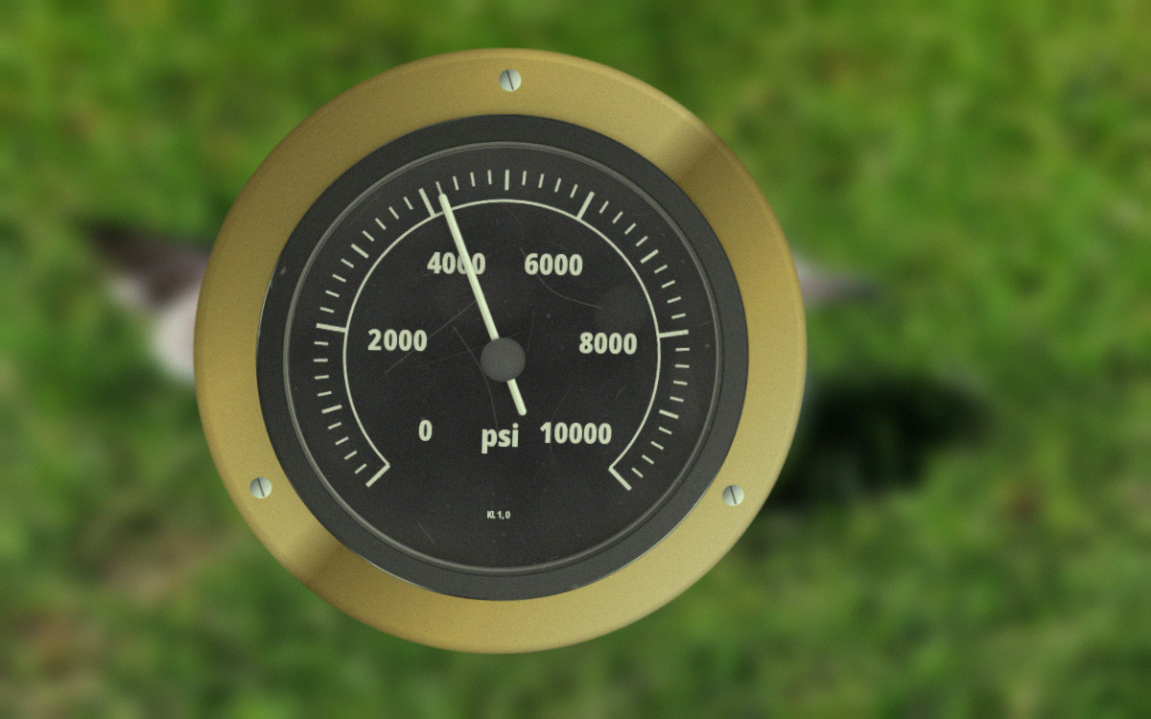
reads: {"value": 4200, "unit": "psi"}
